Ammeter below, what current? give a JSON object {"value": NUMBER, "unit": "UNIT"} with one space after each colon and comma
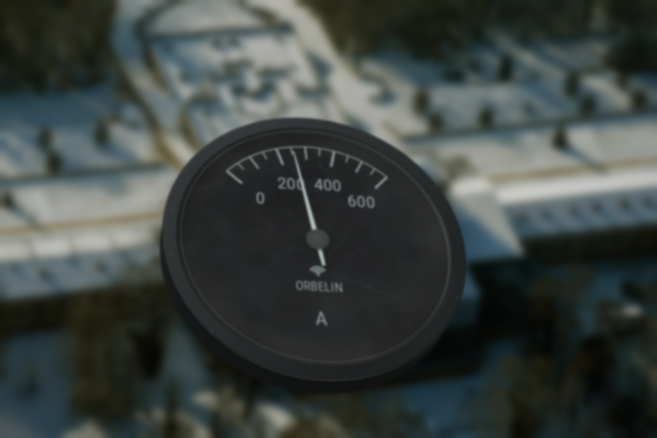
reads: {"value": 250, "unit": "A"}
